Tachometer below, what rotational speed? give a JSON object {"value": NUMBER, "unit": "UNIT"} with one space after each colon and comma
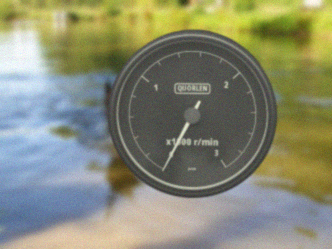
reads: {"value": 0, "unit": "rpm"}
